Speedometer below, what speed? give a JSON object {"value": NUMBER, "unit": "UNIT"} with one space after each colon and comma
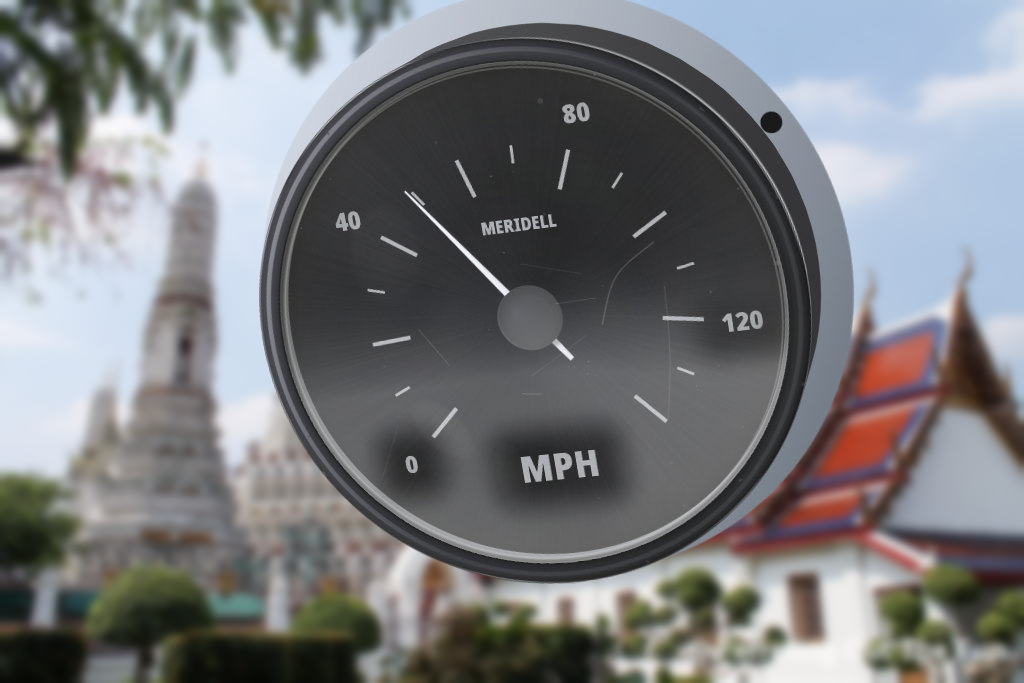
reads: {"value": 50, "unit": "mph"}
